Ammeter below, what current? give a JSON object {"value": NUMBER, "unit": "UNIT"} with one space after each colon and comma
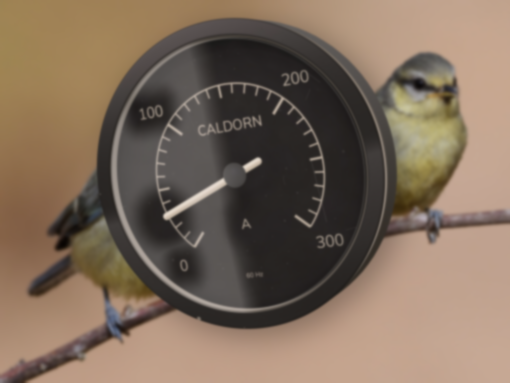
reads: {"value": 30, "unit": "A"}
